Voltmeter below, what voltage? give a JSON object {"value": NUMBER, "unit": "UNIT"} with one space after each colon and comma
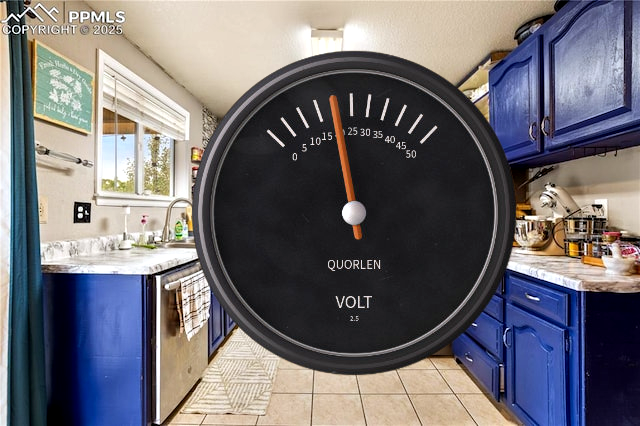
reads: {"value": 20, "unit": "V"}
